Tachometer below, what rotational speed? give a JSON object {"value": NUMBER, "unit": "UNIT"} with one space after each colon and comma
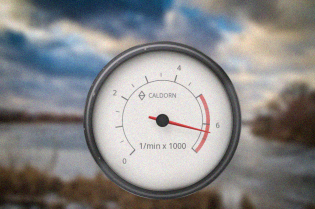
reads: {"value": 6250, "unit": "rpm"}
